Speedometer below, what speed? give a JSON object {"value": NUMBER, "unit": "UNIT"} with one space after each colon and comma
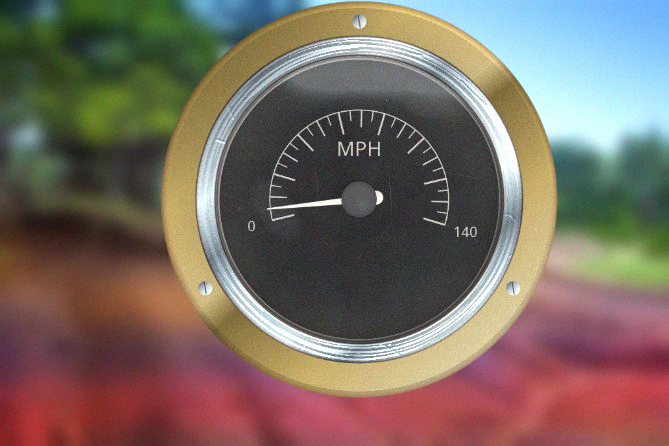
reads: {"value": 5, "unit": "mph"}
